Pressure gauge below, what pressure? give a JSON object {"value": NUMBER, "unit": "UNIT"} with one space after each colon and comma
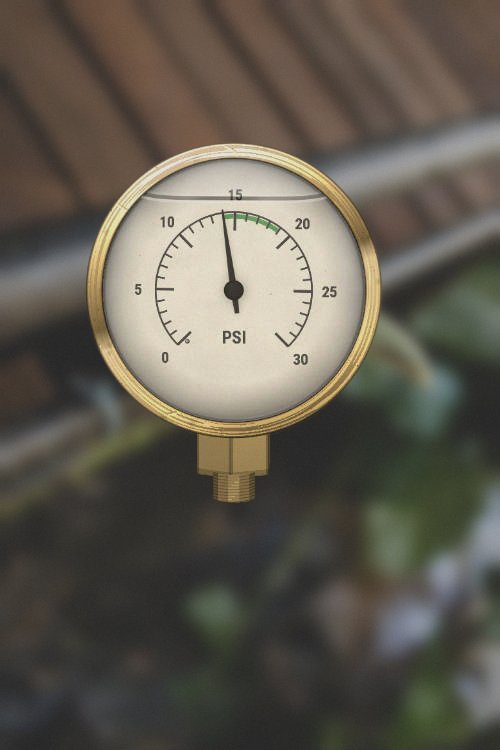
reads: {"value": 14, "unit": "psi"}
